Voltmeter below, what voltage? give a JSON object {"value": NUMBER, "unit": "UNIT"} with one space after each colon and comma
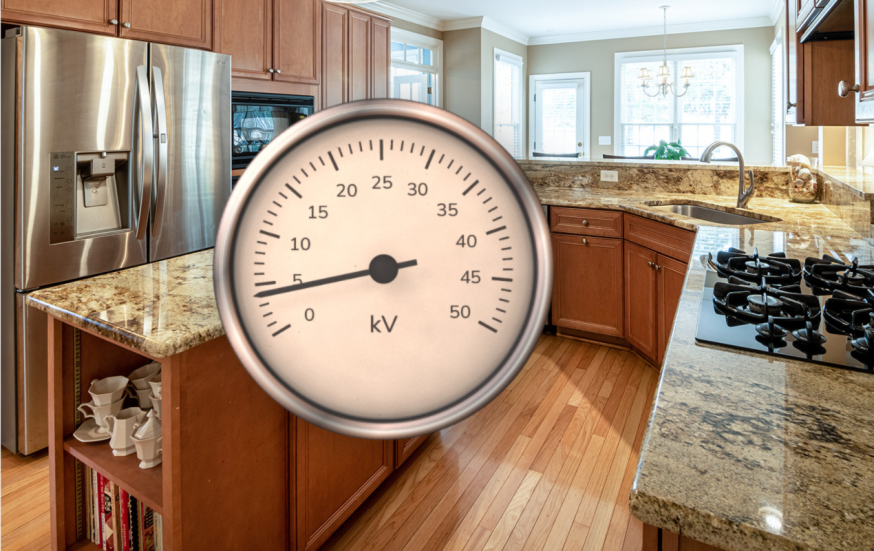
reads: {"value": 4, "unit": "kV"}
